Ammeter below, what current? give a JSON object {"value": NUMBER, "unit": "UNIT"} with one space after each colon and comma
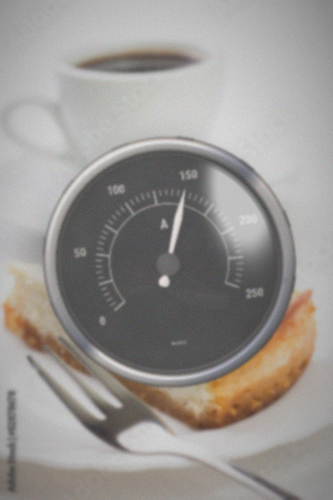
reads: {"value": 150, "unit": "A"}
